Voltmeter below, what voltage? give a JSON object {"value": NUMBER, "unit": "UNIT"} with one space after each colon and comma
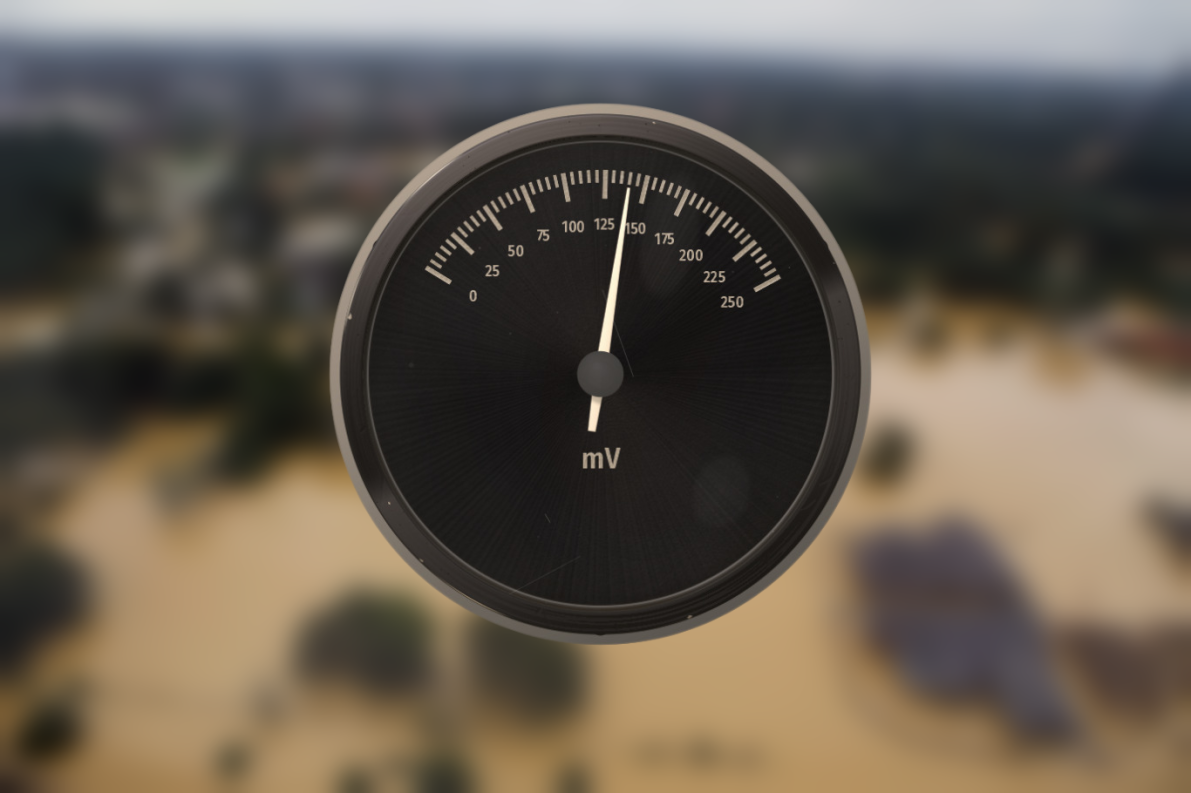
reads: {"value": 140, "unit": "mV"}
